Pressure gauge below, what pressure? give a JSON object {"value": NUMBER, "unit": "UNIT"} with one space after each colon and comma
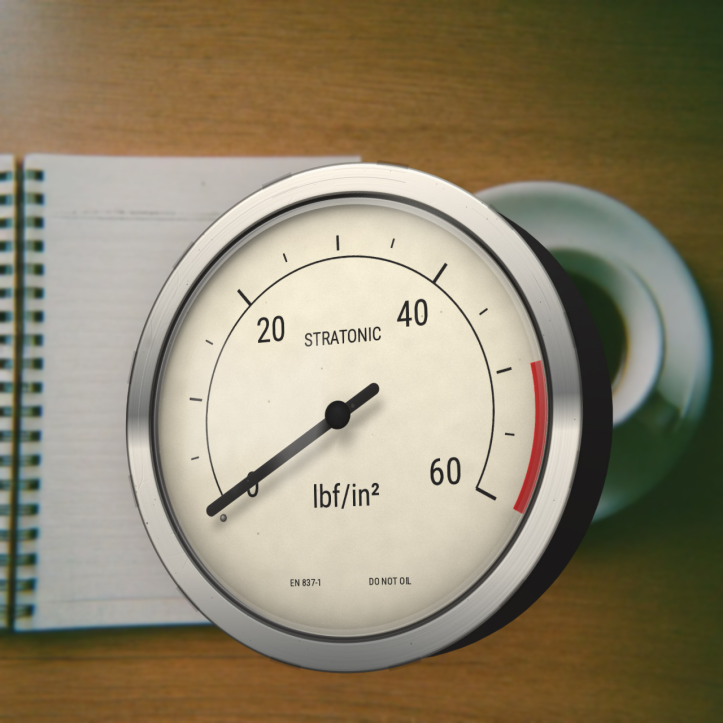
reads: {"value": 0, "unit": "psi"}
